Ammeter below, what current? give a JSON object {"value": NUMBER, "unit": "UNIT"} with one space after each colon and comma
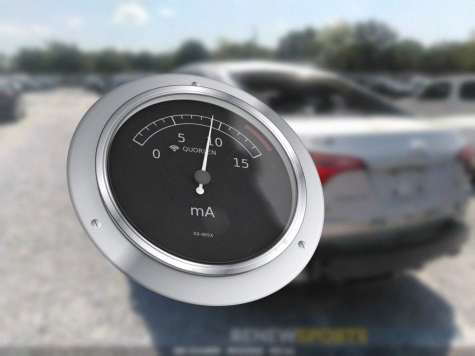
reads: {"value": 9, "unit": "mA"}
